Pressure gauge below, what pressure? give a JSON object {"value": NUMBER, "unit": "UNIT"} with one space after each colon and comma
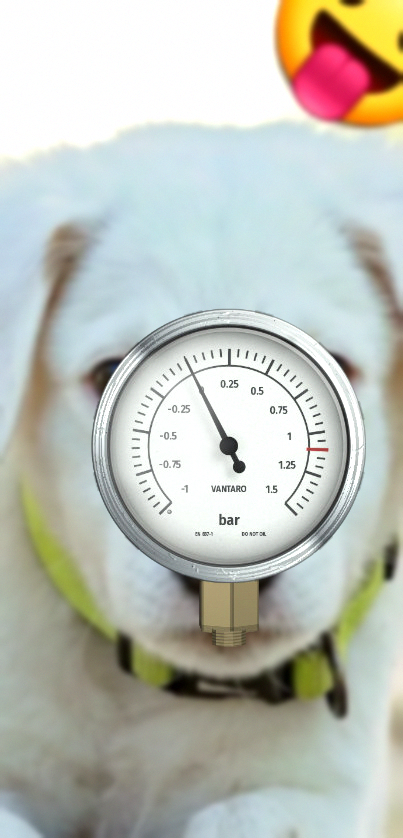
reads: {"value": 0, "unit": "bar"}
